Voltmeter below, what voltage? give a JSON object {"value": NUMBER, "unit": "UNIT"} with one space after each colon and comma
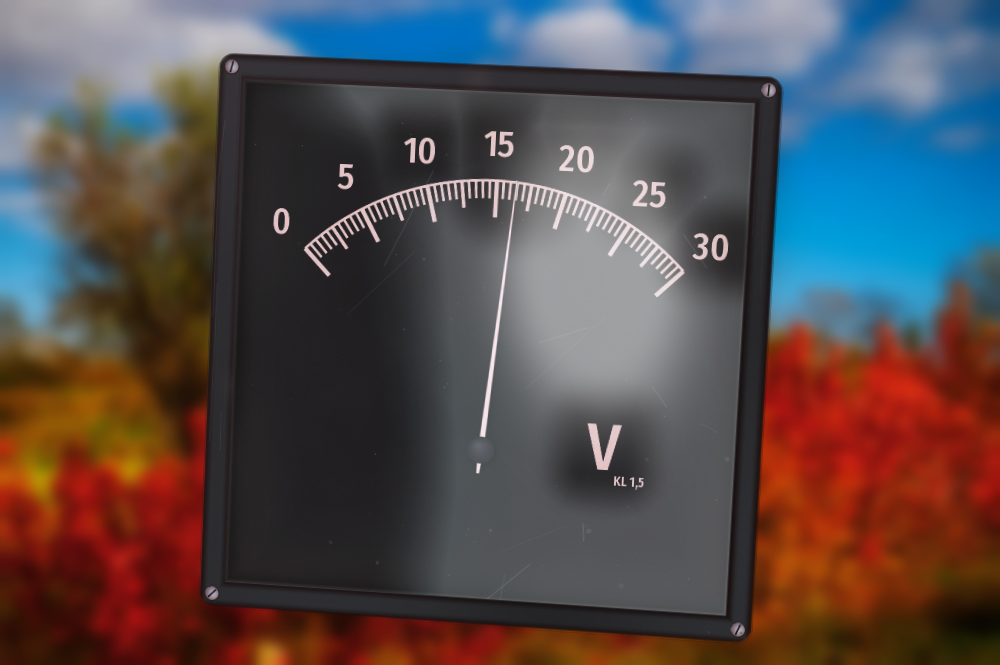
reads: {"value": 16.5, "unit": "V"}
